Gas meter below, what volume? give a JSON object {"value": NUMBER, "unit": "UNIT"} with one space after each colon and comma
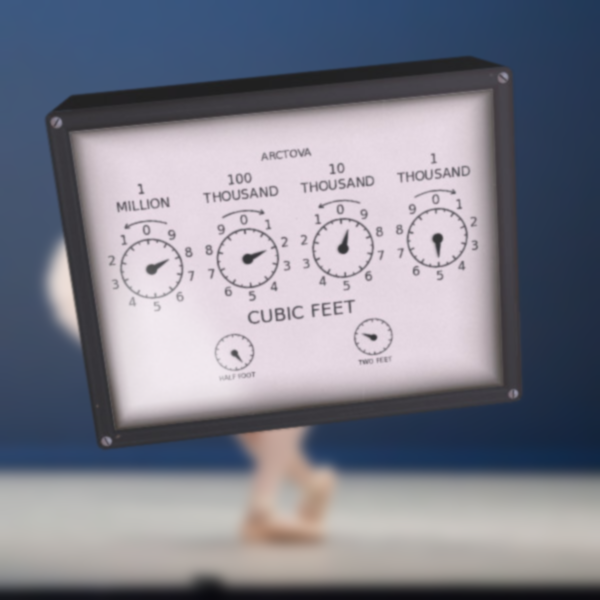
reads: {"value": 819500, "unit": "ft³"}
